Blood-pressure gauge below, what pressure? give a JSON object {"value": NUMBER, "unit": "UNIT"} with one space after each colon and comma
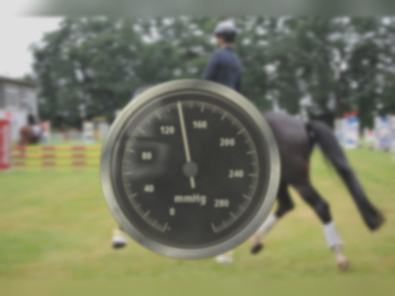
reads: {"value": 140, "unit": "mmHg"}
